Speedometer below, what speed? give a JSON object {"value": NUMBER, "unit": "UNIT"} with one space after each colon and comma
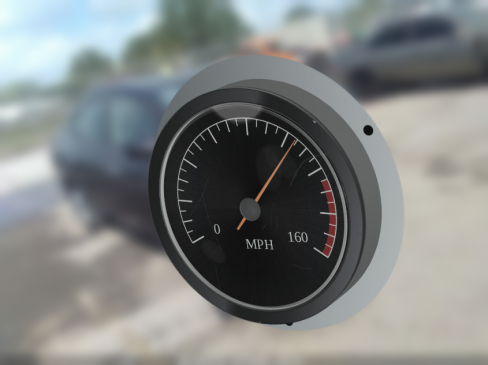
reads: {"value": 105, "unit": "mph"}
